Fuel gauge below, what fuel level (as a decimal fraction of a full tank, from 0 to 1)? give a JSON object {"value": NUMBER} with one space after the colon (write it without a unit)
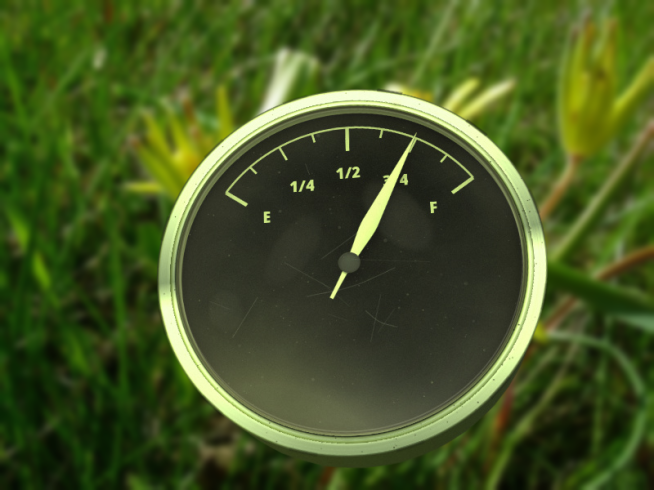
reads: {"value": 0.75}
